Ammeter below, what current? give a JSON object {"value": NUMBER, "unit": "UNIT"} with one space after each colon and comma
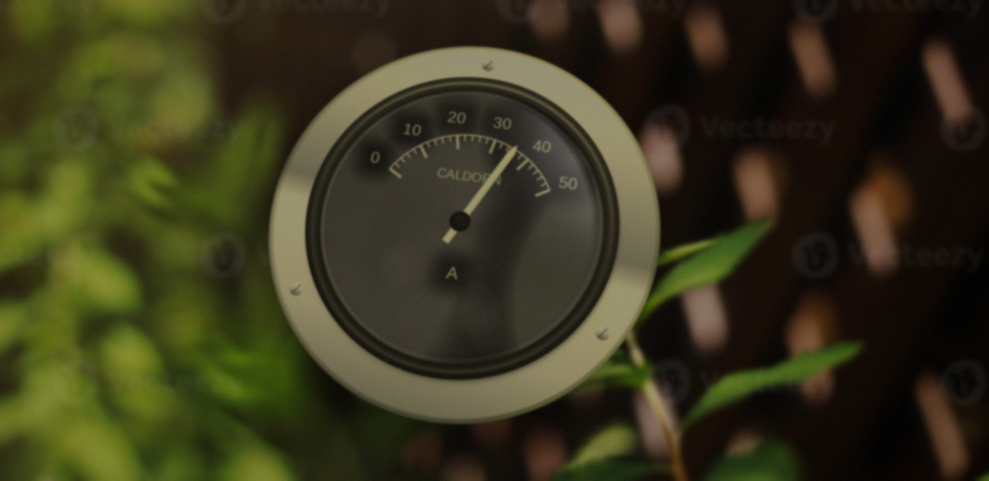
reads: {"value": 36, "unit": "A"}
